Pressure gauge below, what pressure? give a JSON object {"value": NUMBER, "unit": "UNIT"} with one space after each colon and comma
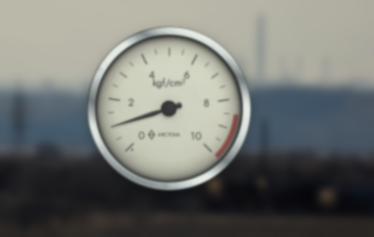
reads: {"value": 1, "unit": "kg/cm²"}
